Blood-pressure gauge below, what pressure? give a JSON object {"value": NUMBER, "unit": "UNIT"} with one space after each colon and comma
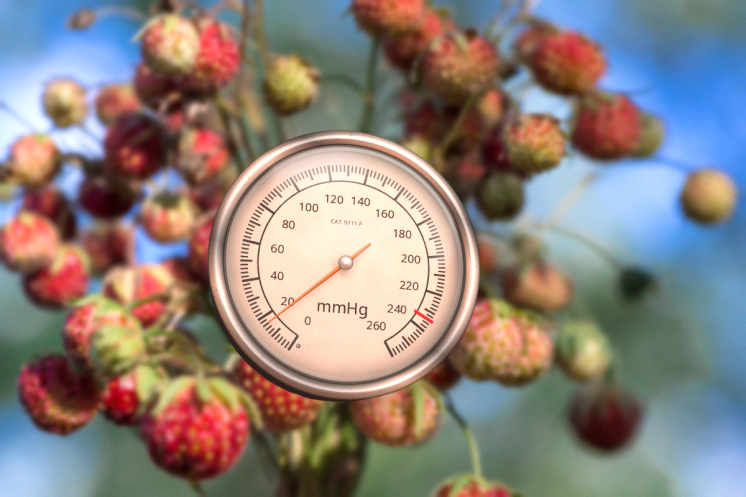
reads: {"value": 16, "unit": "mmHg"}
